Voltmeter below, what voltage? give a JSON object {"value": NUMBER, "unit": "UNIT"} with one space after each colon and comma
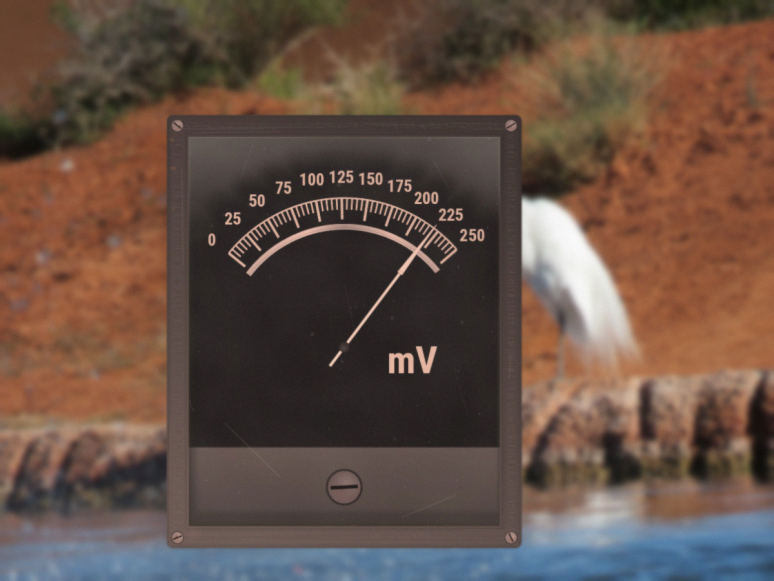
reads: {"value": 220, "unit": "mV"}
